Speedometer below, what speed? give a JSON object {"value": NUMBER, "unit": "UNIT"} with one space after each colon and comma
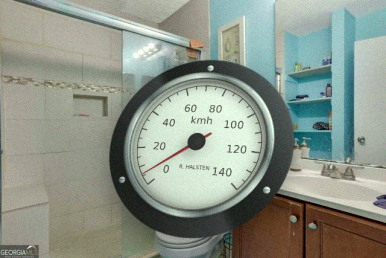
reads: {"value": 5, "unit": "km/h"}
